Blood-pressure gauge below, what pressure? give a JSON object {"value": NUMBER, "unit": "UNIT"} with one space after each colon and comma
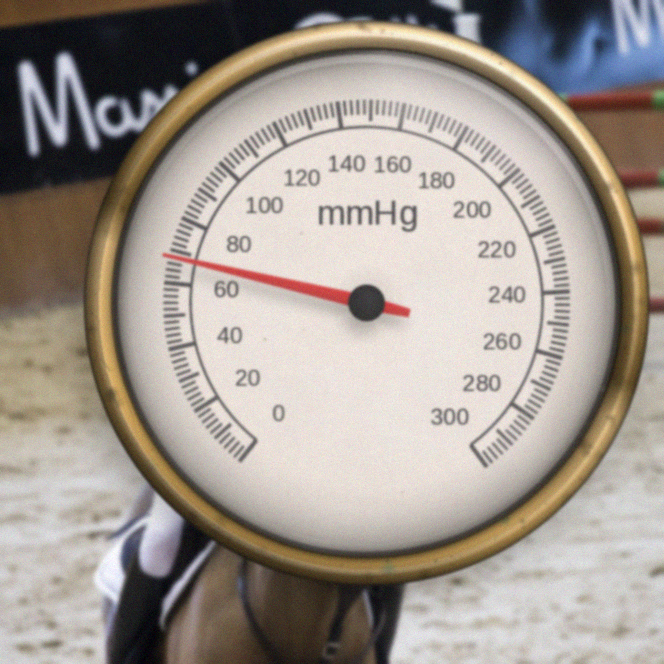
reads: {"value": 68, "unit": "mmHg"}
